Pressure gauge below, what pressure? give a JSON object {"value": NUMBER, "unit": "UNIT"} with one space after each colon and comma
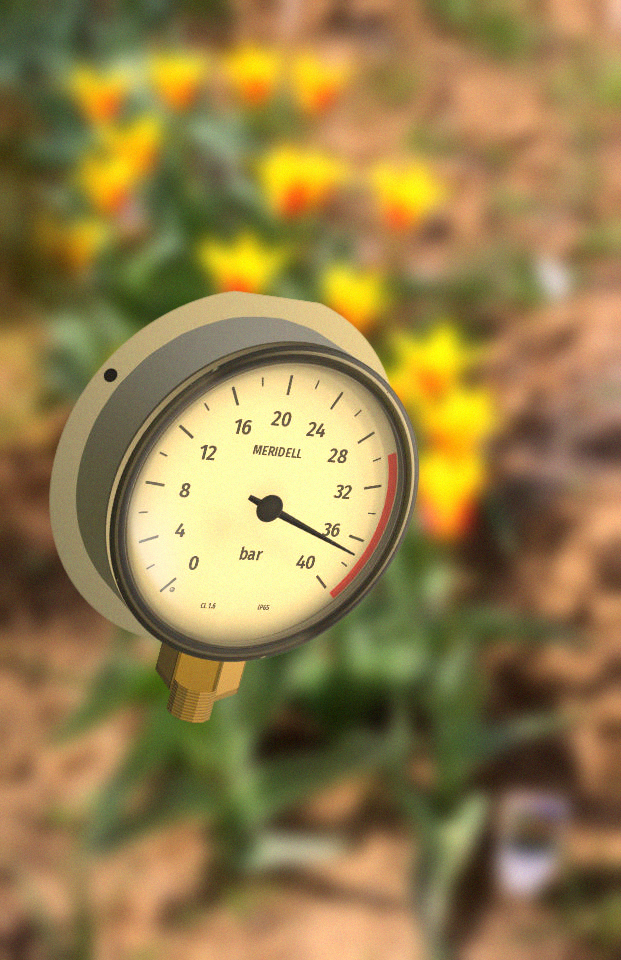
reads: {"value": 37, "unit": "bar"}
